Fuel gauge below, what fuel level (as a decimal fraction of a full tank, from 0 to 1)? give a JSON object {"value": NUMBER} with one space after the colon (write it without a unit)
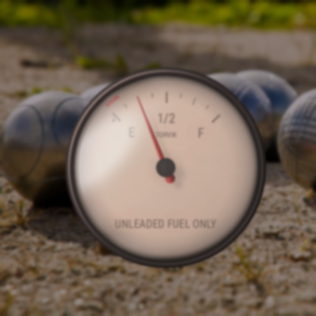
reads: {"value": 0.25}
